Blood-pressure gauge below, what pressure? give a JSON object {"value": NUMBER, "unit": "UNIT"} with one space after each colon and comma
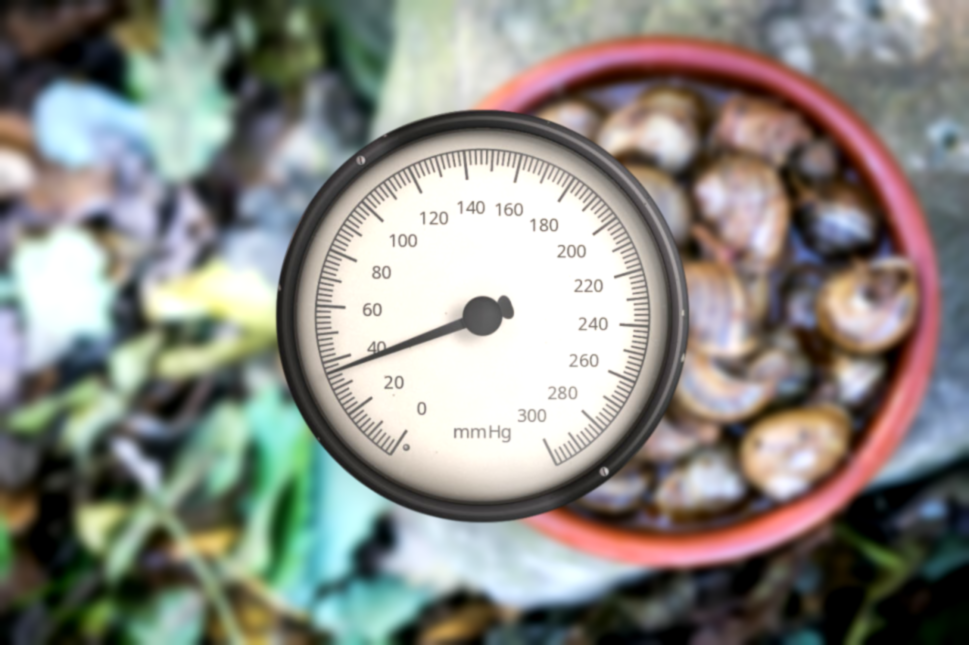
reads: {"value": 36, "unit": "mmHg"}
